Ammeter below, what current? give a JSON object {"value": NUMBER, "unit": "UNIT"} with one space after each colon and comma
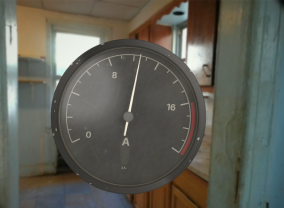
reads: {"value": 10.5, "unit": "A"}
